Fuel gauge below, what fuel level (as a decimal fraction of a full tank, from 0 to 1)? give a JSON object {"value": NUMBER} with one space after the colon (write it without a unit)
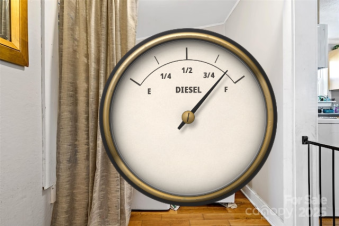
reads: {"value": 0.875}
